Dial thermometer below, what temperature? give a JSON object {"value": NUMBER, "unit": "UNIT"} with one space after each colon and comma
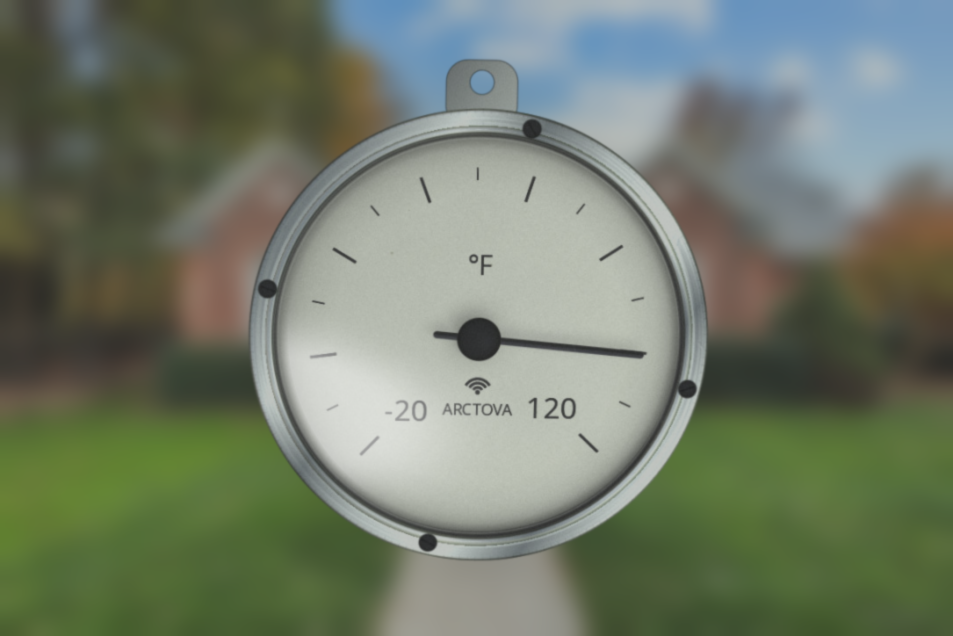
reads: {"value": 100, "unit": "°F"}
